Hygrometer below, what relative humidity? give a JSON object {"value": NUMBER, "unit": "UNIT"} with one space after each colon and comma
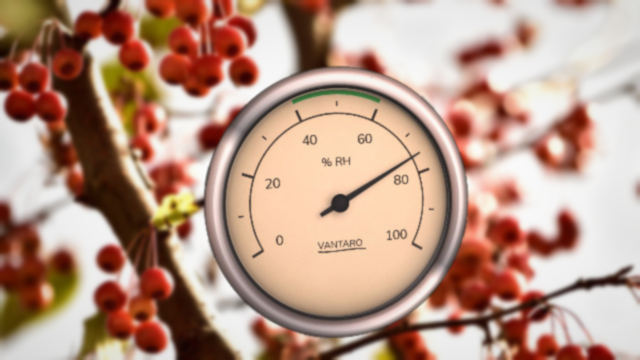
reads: {"value": 75, "unit": "%"}
